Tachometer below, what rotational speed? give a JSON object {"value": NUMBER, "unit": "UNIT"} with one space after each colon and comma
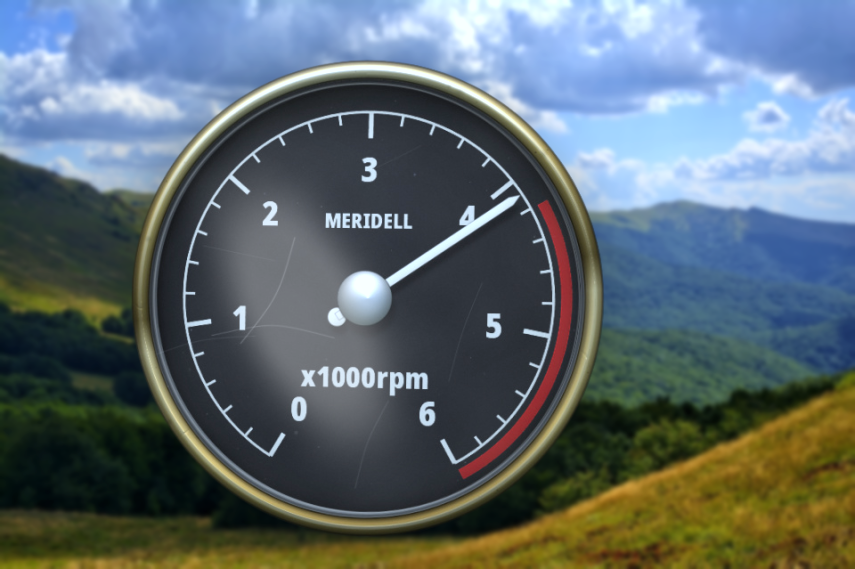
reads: {"value": 4100, "unit": "rpm"}
